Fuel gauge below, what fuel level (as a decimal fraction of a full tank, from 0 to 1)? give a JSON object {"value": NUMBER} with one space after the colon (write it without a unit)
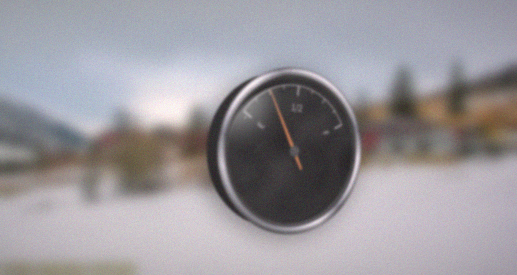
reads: {"value": 0.25}
